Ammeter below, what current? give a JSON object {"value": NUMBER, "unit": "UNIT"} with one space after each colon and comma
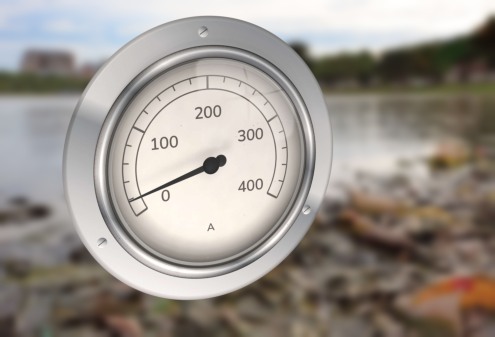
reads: {"value": 20, "unit": "A"}
